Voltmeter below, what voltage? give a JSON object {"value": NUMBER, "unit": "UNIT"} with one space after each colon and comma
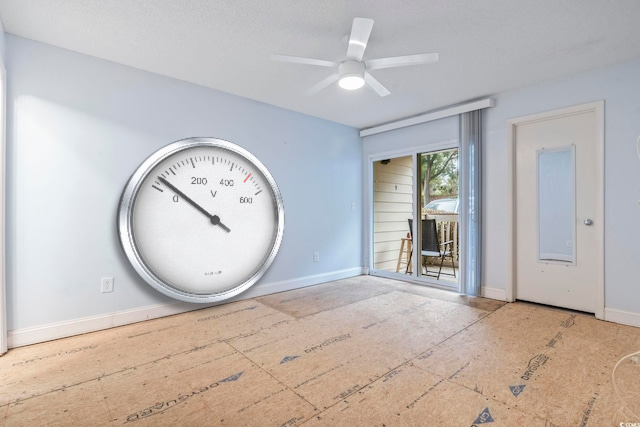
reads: {"value": 40, "unit": "V"}
